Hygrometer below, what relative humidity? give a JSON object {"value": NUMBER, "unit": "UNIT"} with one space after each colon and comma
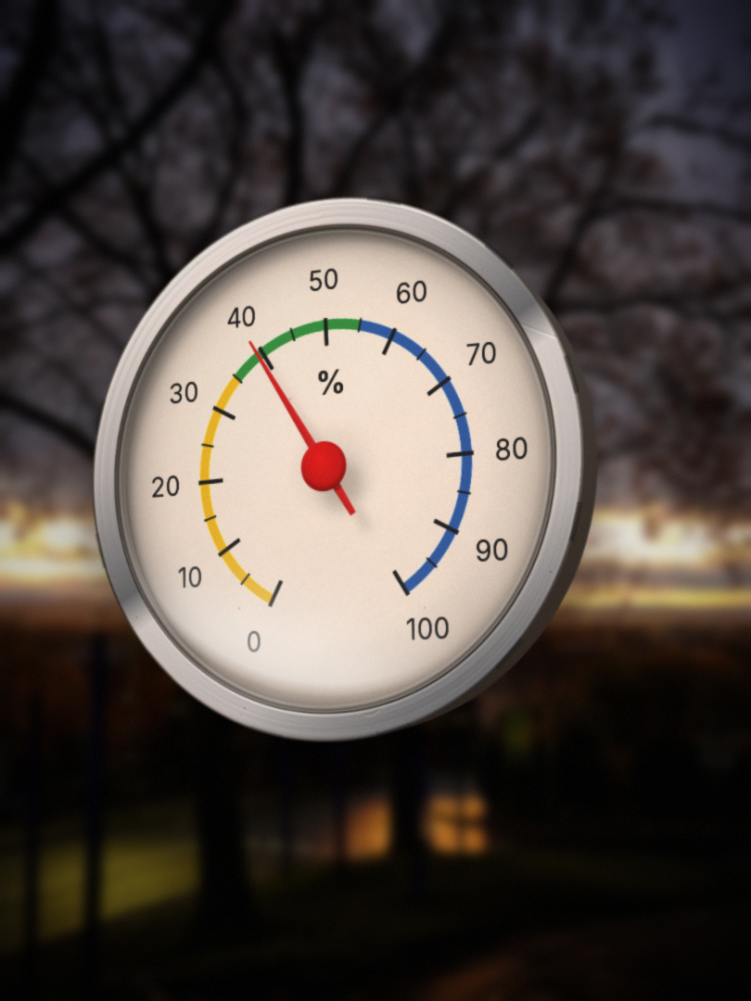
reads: {"value": 40, "unit": "%"}
